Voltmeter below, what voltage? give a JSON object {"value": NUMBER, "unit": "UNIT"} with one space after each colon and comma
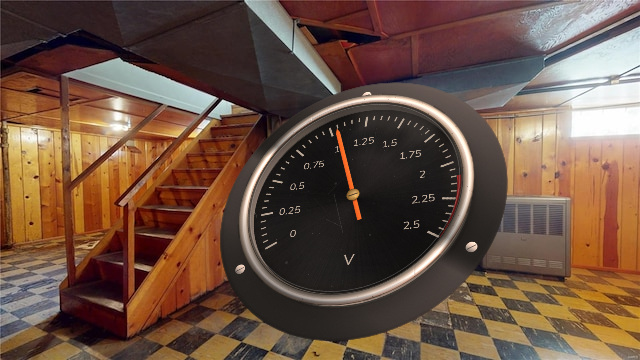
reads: {"value": 1.05, "unit": "V"}
